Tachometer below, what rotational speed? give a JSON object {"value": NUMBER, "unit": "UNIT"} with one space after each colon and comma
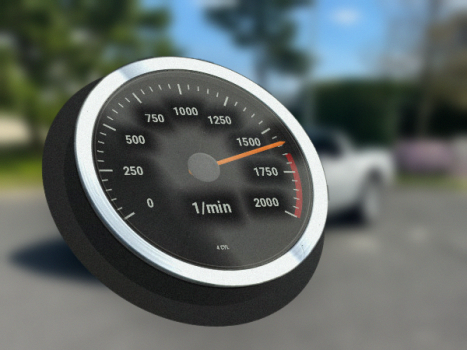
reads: {"value": 1600, "unit": "rpm"}
